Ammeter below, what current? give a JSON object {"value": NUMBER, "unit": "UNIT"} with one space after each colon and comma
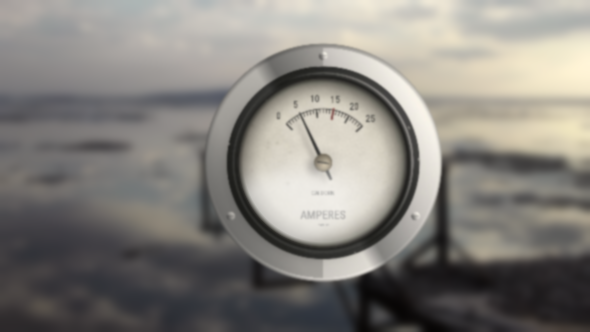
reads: {"value": 5, "unit": "A"}
